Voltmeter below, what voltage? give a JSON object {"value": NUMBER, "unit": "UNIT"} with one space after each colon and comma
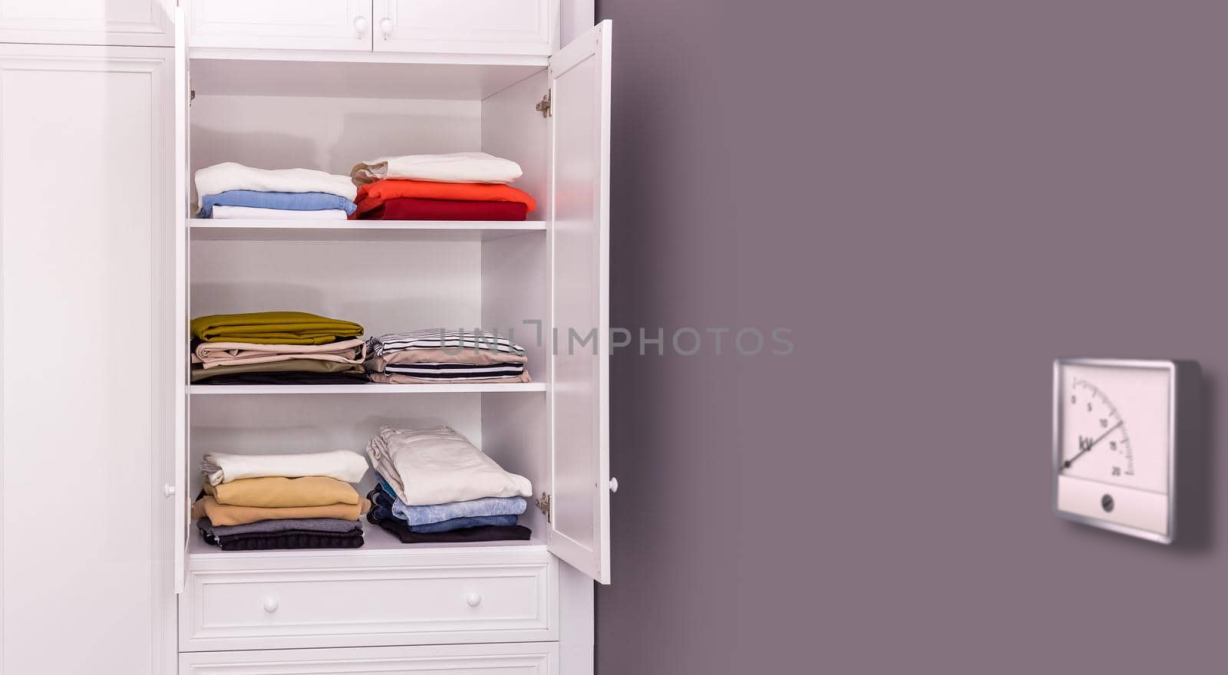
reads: {"value": 12.5, "unit": "kV"}
